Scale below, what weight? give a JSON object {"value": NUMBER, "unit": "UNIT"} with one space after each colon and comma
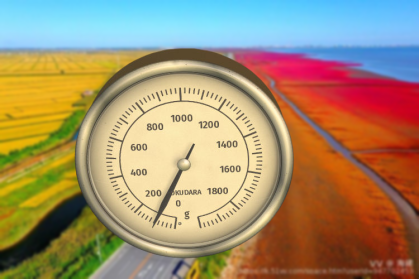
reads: {"value": 100, "unit": "g"}
